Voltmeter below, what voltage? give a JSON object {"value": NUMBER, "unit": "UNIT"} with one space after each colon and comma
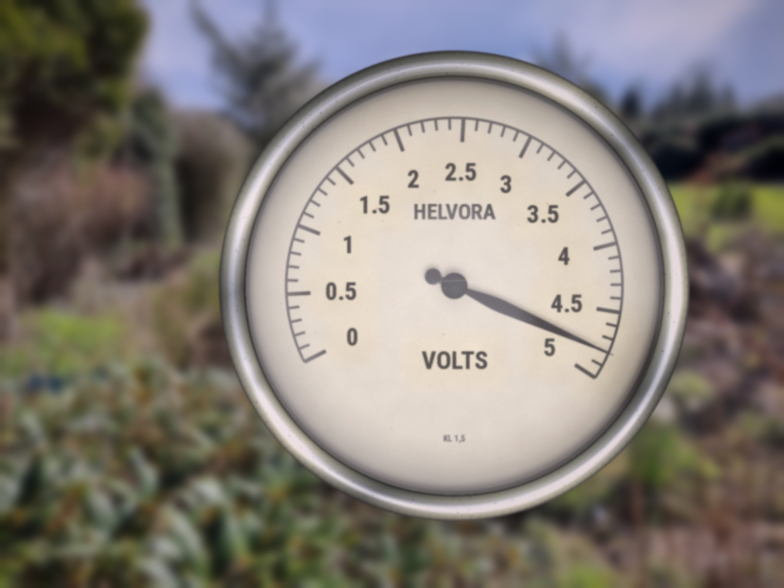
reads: {"value": 4.8, "unit": "V"}
